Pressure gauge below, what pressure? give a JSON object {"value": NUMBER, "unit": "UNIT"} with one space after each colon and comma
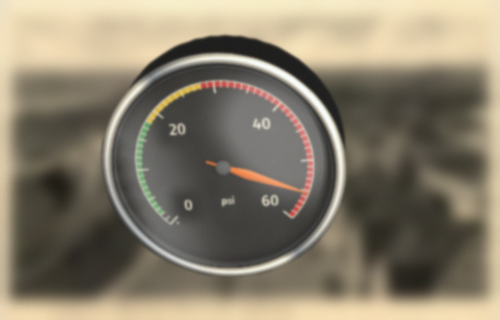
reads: {"value": 55, "unit": "psi"}
